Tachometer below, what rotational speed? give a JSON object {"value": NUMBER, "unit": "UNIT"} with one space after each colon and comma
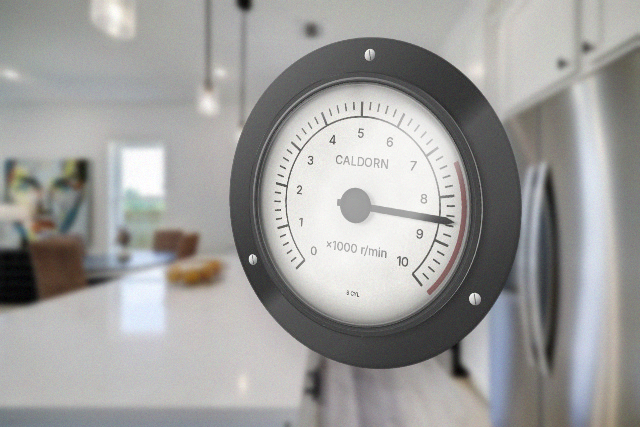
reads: {"value": 8500, "unit": "rpm"}
